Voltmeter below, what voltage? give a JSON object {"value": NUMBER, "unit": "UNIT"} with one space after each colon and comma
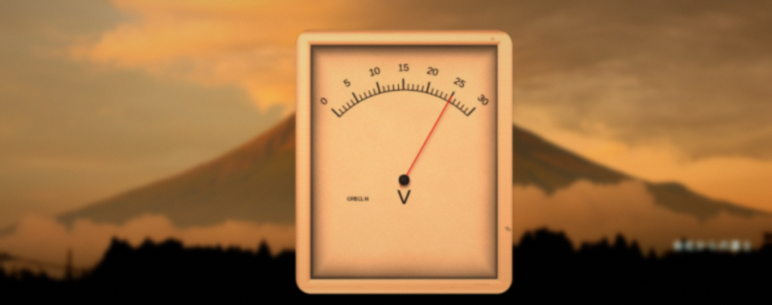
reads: {"value": 25, "unit": "V"}
